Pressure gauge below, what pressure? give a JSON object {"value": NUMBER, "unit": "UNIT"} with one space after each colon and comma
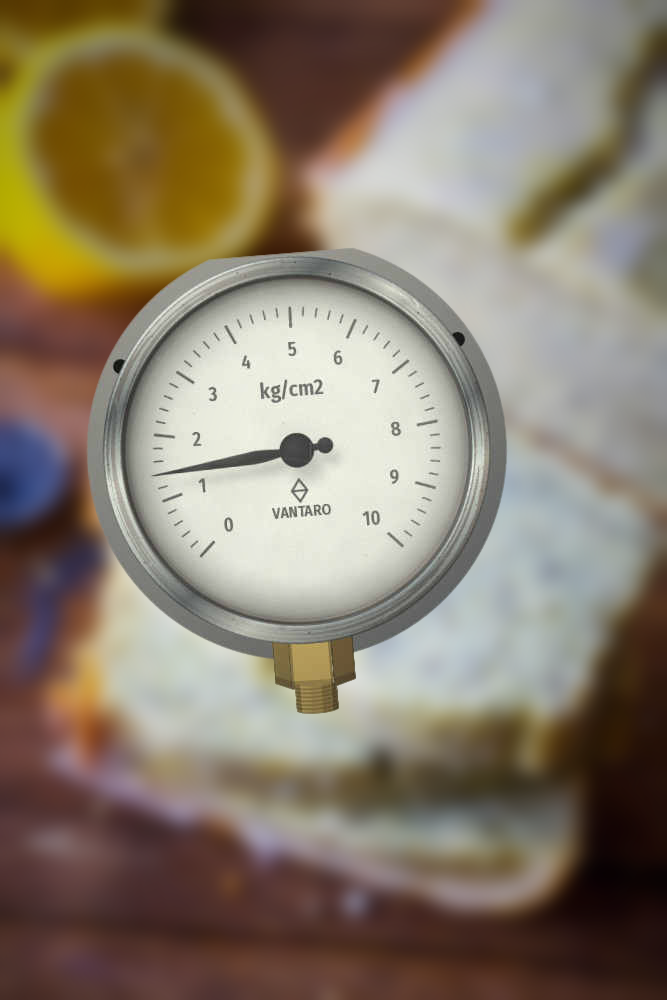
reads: {"value": 1.4, "unit": "kg/cm²"}
